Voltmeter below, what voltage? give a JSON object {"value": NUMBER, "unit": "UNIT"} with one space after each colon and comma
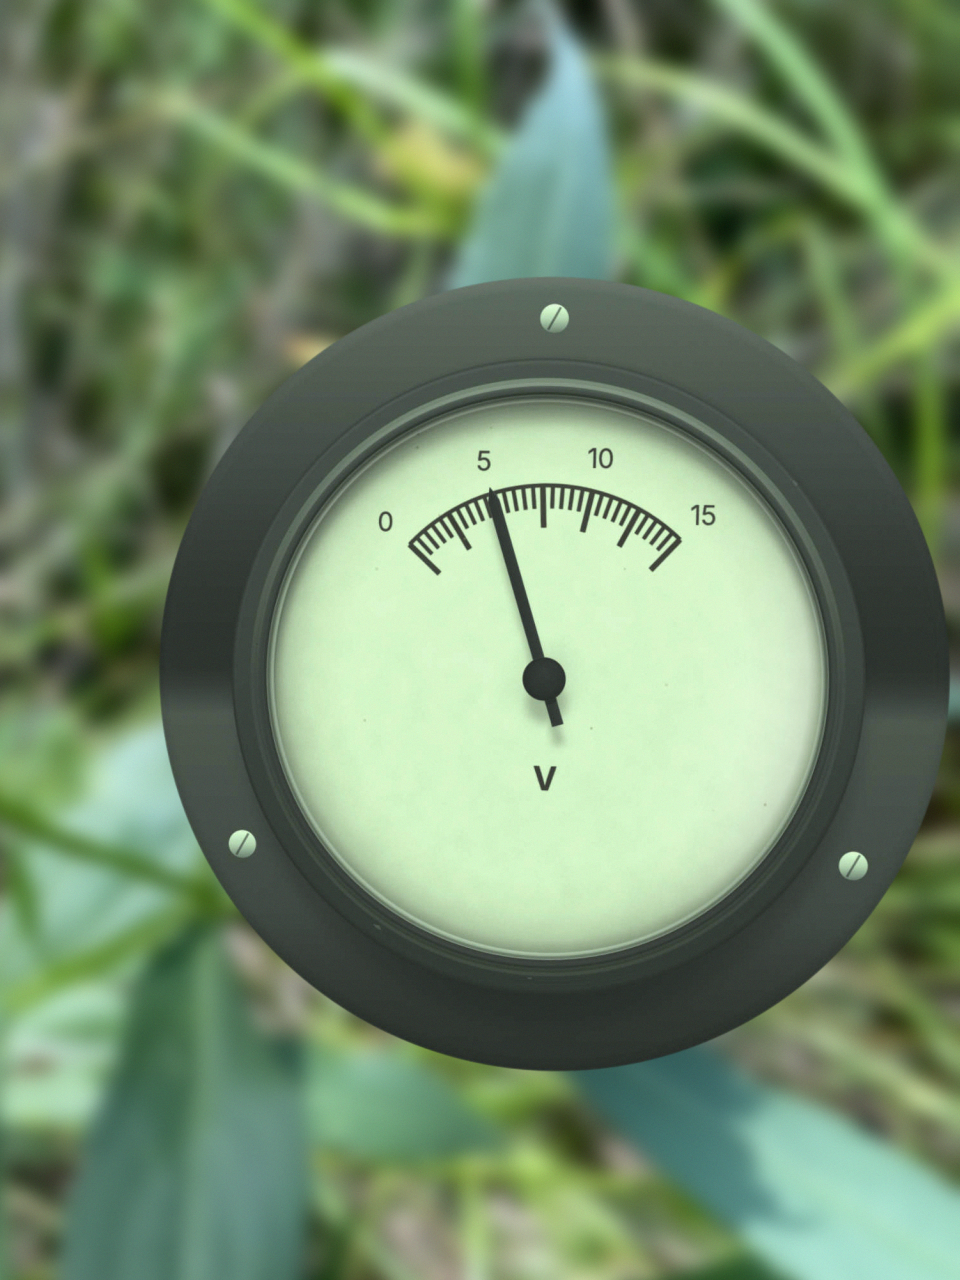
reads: {"value": 5, "unit": "V"}
